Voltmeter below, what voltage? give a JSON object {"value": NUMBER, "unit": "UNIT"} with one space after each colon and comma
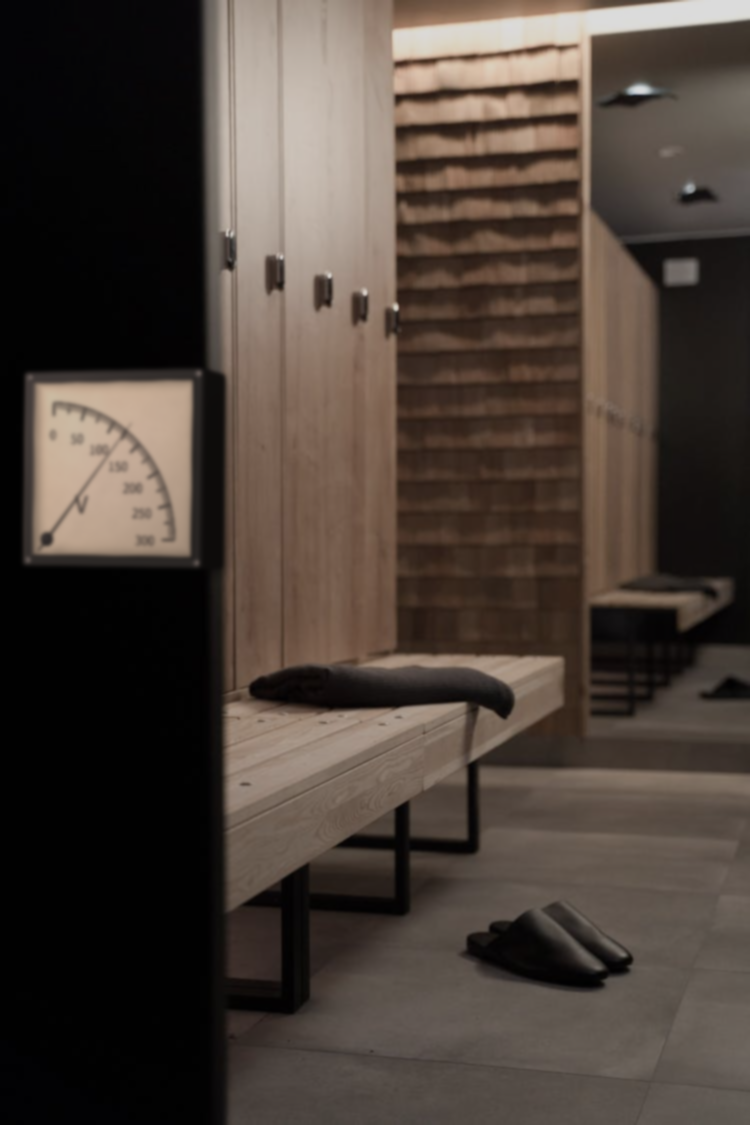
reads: {"value": 125, "unit": "V"}
